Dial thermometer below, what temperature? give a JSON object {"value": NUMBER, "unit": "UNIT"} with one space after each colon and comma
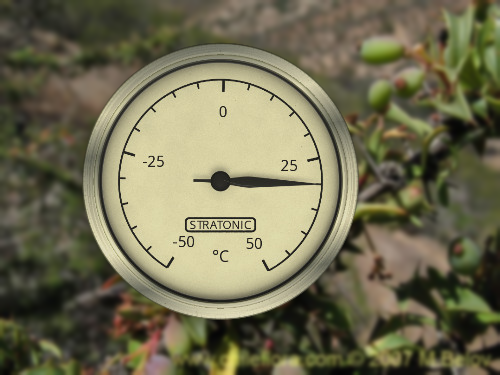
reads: {"value": 30, "unit": "°C"}
